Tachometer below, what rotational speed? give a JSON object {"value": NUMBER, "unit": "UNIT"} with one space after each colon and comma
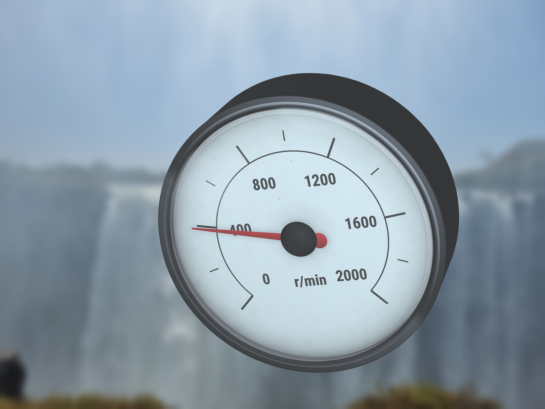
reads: {"value": 400, "unit": "rpm"}
